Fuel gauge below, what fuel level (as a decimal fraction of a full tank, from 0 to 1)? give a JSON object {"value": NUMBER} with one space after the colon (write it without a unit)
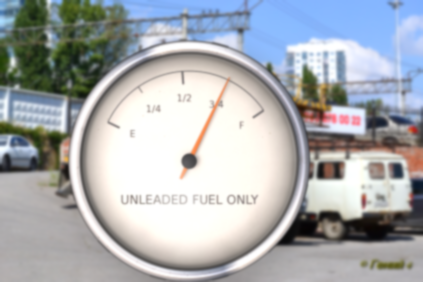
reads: {"value": 0.75}
